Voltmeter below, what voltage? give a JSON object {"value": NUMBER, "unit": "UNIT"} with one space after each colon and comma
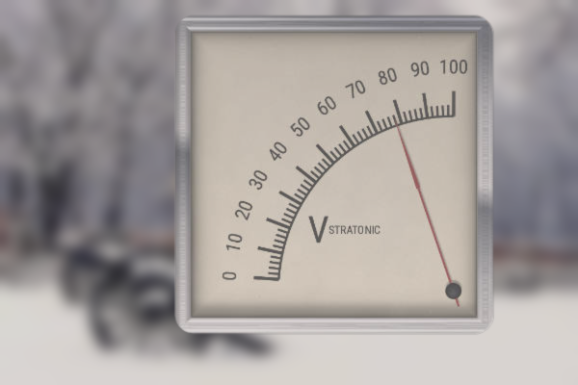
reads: {"value": 78, "unit": "V"}
